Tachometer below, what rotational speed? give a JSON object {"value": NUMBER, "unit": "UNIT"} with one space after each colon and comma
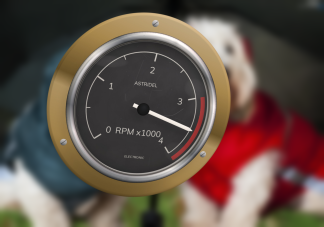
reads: {"value": 3500, "unit": "rpm"}
